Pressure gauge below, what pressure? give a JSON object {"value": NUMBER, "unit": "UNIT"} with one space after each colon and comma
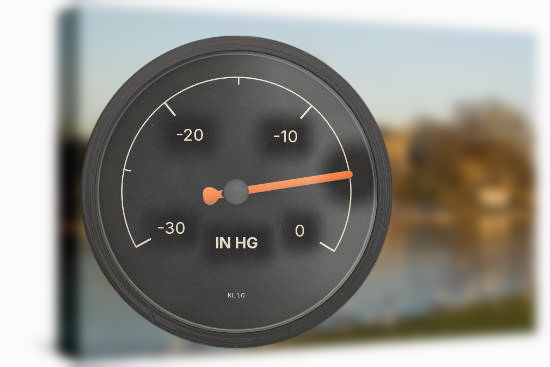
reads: {"value": -5, "unit": "inHg"}
